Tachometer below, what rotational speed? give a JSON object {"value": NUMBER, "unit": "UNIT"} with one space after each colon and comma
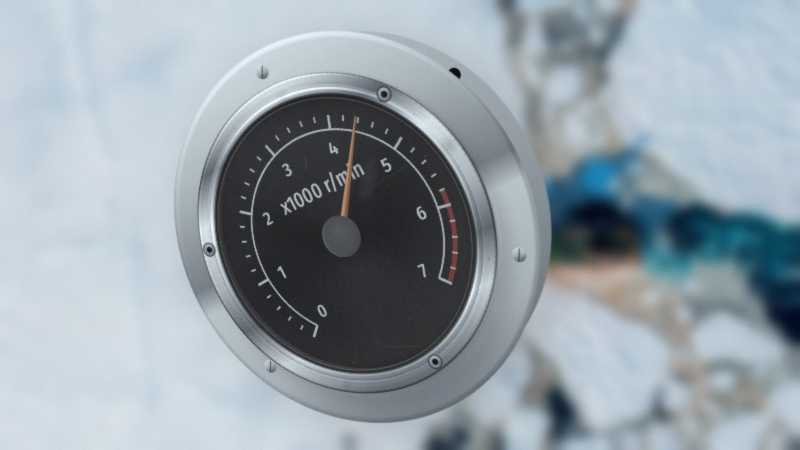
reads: {"value": 4400, "unit": "rpm"}
